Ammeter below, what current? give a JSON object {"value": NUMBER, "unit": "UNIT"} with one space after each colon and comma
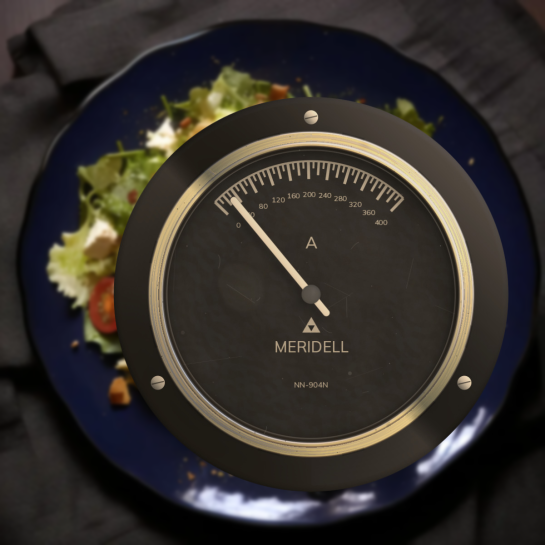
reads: {"value": 30, "unit": "A"}
